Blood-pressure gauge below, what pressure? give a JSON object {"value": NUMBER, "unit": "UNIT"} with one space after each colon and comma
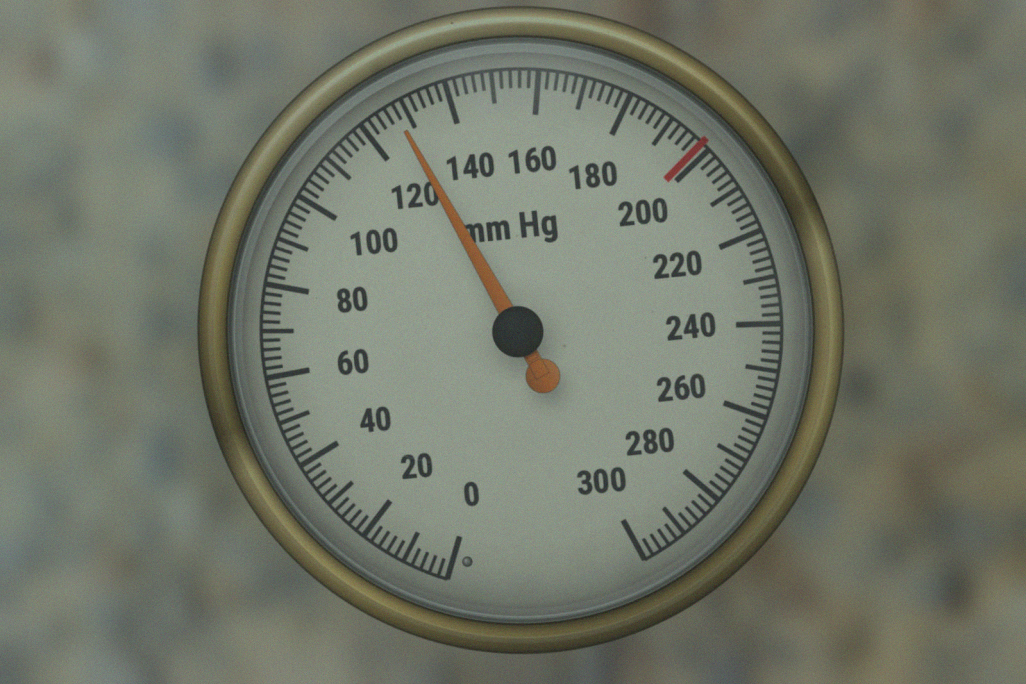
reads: {"value": 128, "unit": "mmHg"}
